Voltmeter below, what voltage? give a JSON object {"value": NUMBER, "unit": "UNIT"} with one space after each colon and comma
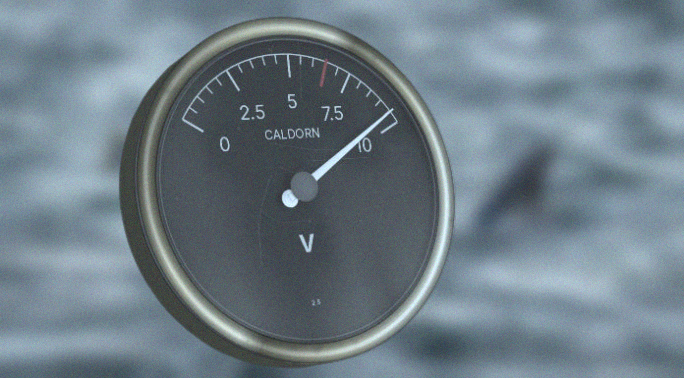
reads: {"value": 9.5, "unit": "V"}
